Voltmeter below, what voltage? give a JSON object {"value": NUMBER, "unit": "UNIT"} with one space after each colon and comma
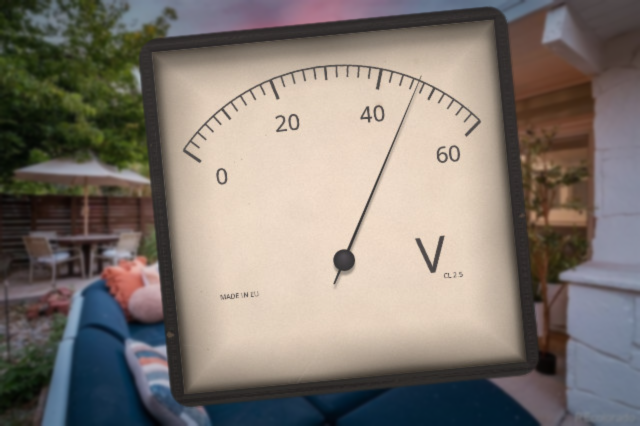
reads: {"value": 47, "unit": "V"}
